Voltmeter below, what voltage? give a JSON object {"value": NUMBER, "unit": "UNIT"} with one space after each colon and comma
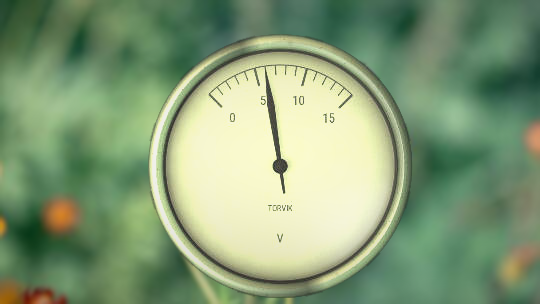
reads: {"value": 6, "unit": "V"}
